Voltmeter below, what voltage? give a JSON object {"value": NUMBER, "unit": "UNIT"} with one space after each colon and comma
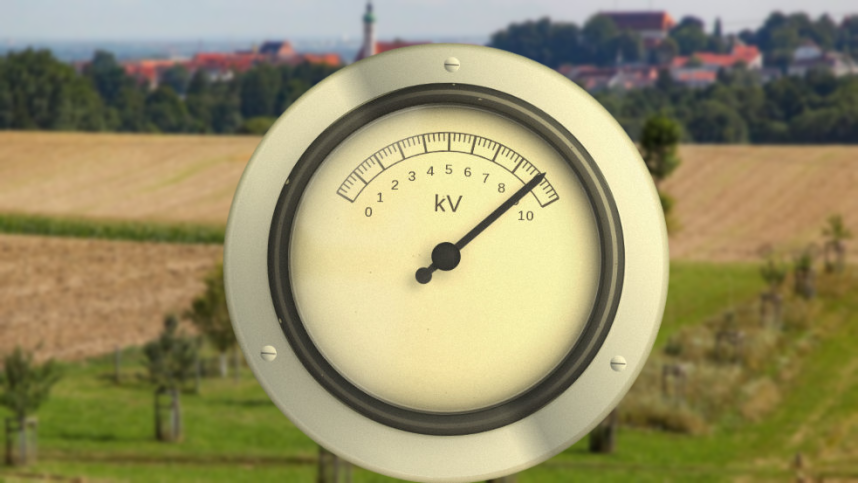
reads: {"value": 9, "unit": "kV"}
